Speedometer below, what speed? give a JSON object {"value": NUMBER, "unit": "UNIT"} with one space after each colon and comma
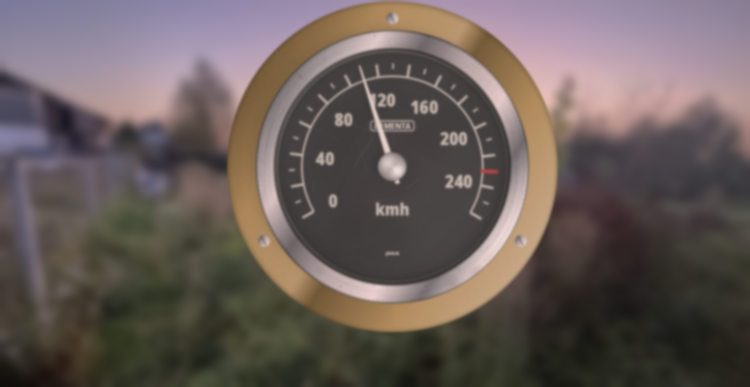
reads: {"value": 110, "unit": "km/h"}
